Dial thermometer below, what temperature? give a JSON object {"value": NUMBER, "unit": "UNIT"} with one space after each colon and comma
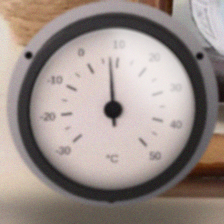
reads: {"value": 7.5, "unit": "°C"}
